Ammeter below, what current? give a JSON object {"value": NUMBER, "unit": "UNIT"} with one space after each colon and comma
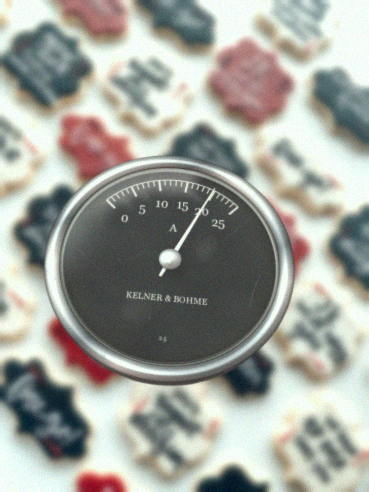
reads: {"value": 20, "unit": "A"}
